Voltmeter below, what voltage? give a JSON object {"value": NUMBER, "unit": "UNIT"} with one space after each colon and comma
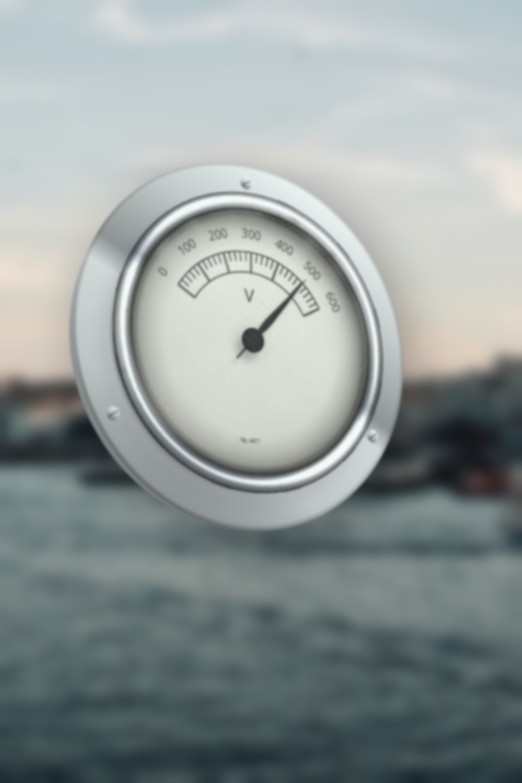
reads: {"value": 500, "unit": "V"}
